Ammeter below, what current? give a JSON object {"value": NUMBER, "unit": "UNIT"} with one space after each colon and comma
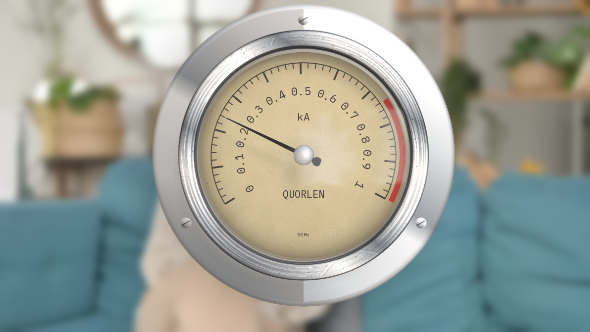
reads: {"value": 0.24, "unit": "kA"}
